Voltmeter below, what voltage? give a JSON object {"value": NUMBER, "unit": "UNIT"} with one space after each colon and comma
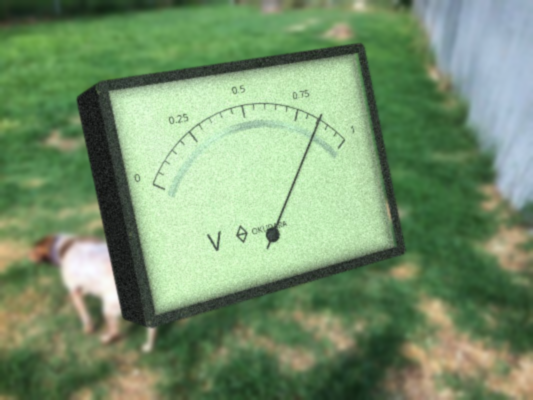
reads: {"value": 0.85, "unit": "V"}
